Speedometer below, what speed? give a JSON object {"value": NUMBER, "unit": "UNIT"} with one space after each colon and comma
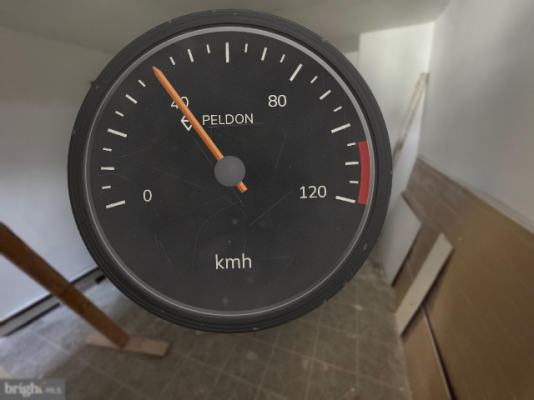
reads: {"value": 40, "unit": "km/h"}
